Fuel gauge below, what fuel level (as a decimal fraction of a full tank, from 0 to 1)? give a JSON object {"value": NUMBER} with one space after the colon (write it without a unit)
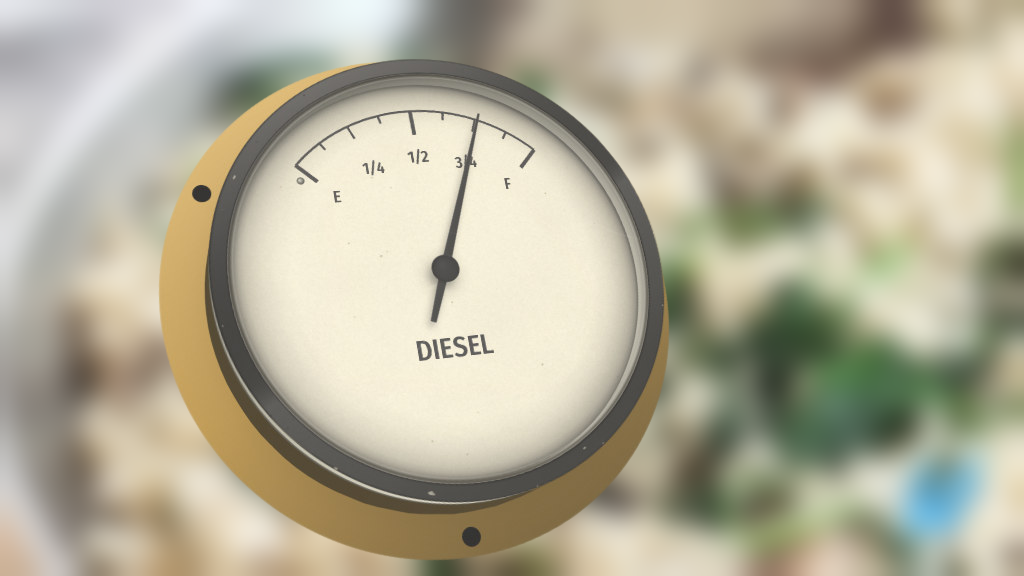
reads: {"value": 0.75}
